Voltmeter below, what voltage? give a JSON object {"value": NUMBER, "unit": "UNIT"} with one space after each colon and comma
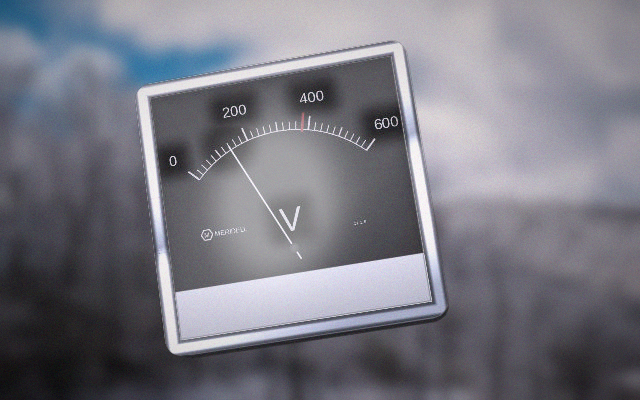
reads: {"value": 140, "unit": "V"}
